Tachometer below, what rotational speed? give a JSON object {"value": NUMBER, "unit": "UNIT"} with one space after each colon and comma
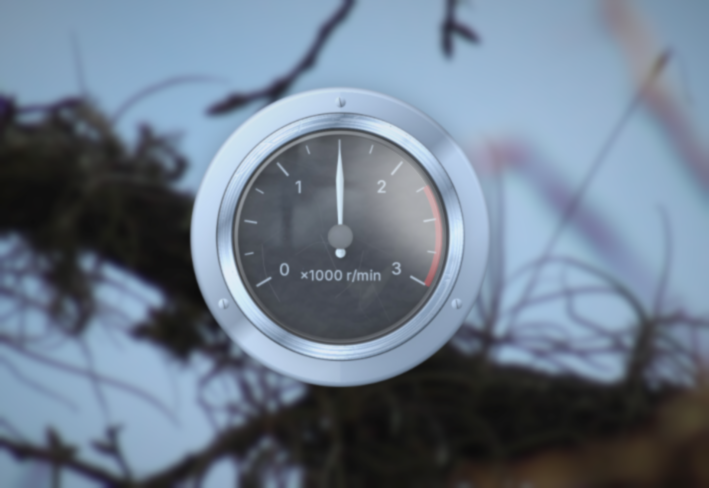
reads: {"value": 1500, "unit": "rpm"}
